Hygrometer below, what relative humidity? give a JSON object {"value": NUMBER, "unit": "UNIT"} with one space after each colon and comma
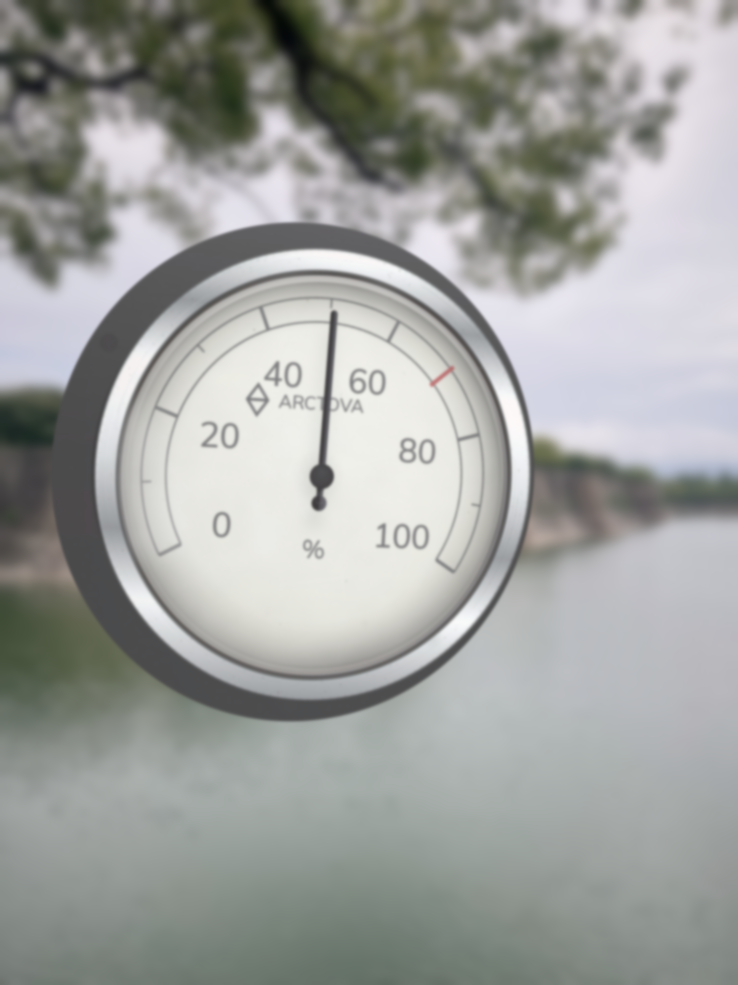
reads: {"value": 50, "unit": "%"}
